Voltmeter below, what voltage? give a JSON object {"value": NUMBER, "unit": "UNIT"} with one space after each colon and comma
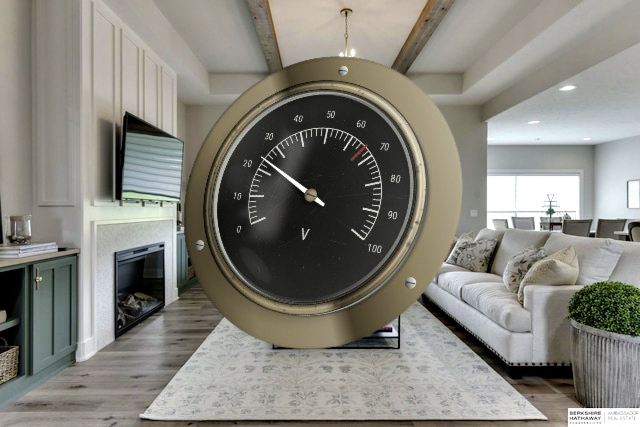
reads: {"value": 24, "unit": "V"}
